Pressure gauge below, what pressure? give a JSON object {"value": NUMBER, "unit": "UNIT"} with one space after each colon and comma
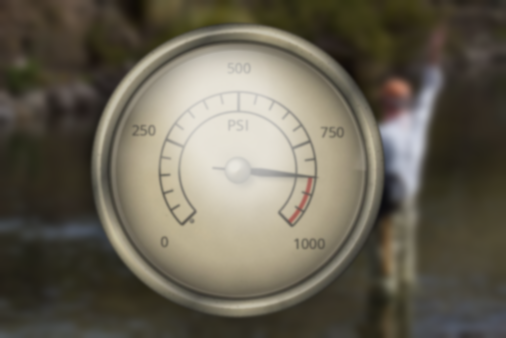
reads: {"value": 850, "unit": "psi"}
